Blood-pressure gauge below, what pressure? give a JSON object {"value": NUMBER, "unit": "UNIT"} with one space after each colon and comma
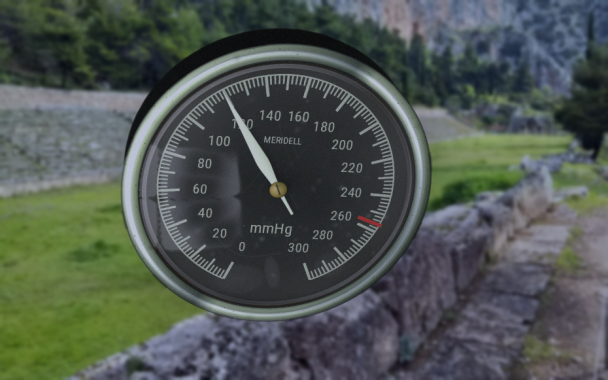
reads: {"value": 120, "unit": "mmHg"}
